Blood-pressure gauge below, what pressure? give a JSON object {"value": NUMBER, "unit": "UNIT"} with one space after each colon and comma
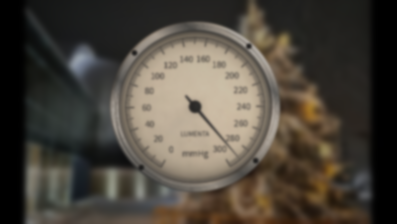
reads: {"value": 290, "unit": "mmHg"}
